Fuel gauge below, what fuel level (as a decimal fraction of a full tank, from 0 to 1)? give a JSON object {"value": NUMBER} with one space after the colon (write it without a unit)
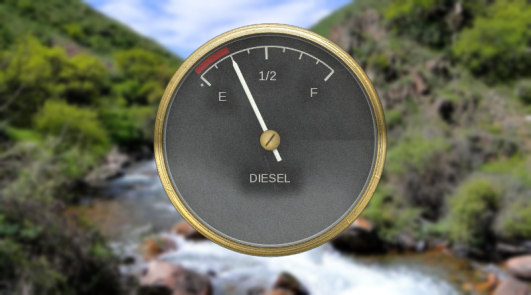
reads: {"value": 0.25}
